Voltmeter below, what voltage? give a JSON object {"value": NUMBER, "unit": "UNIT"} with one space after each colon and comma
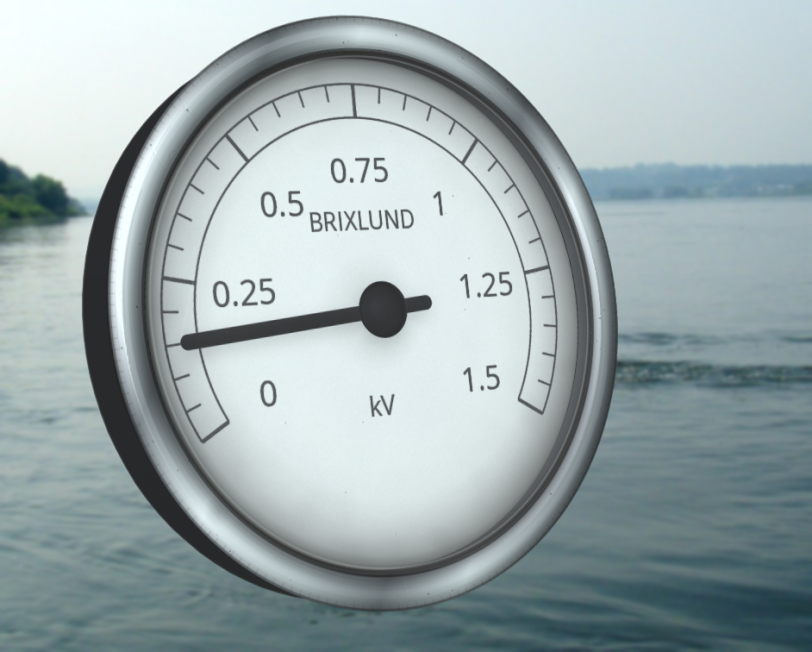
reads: {"value": 0.15, "unit": "kV"}
